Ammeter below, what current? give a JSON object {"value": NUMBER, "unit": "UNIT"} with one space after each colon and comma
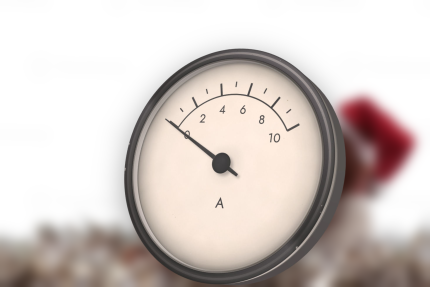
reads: {"value": 0, "unit": "A"}
